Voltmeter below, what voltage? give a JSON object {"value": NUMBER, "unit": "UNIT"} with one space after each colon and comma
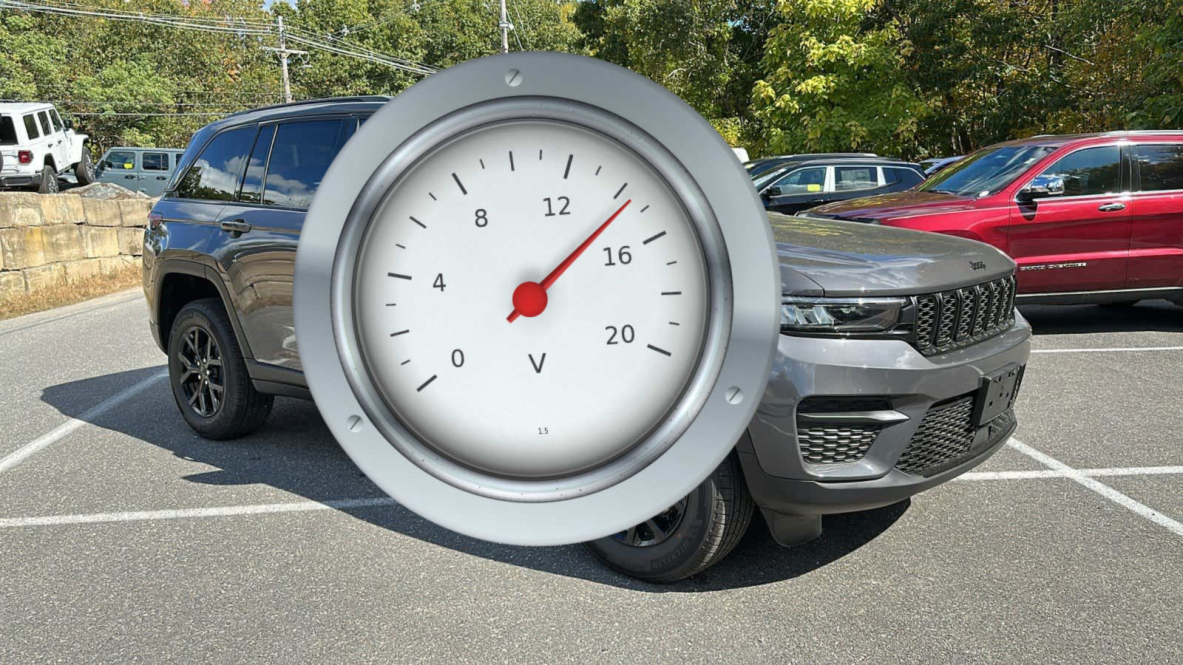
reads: {"value": 14.5, "unit": "V"}
